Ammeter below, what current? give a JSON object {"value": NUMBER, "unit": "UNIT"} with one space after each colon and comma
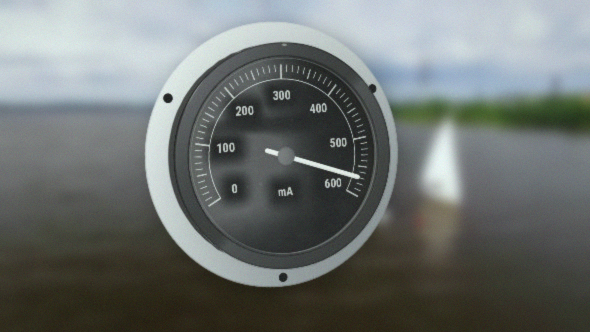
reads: {"value": 570, "unit": "mA"}
